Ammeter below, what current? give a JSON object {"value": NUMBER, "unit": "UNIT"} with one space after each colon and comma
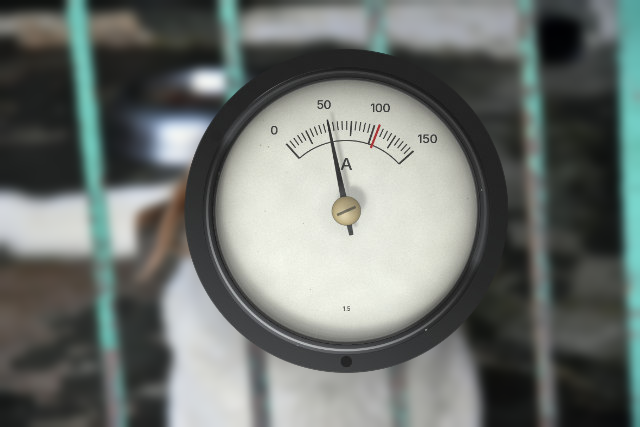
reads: {"value": 50, "unit": "A"}
